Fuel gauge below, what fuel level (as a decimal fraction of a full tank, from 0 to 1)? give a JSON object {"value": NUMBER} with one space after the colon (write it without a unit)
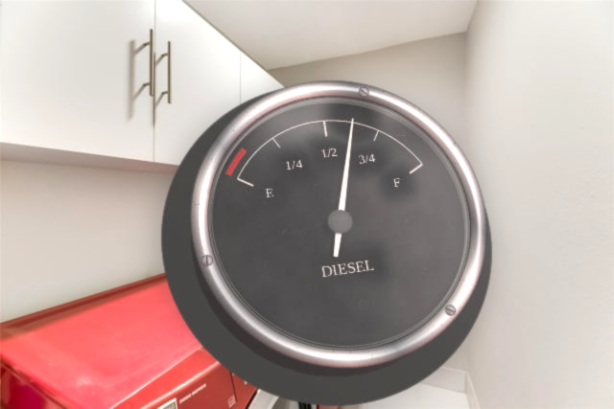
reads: {"value": 0.625}
